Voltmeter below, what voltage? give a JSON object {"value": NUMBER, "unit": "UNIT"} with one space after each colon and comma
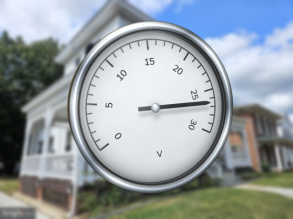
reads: {"value": 26.5, "unit": "V"}
